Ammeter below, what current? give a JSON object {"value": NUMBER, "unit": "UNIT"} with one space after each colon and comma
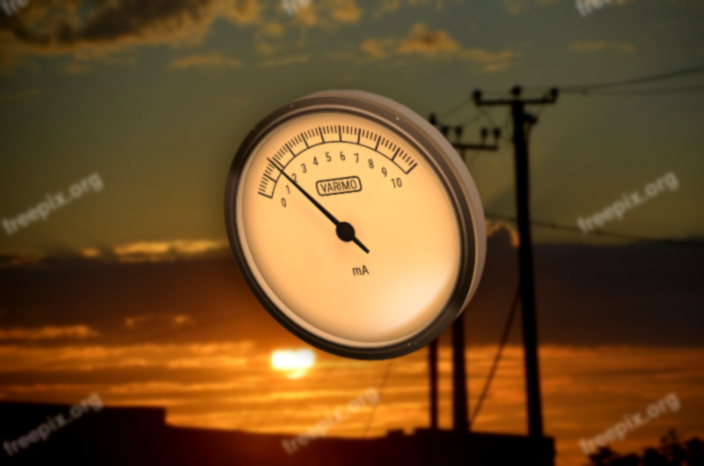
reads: {"value": 2, "unit": "mA"}
